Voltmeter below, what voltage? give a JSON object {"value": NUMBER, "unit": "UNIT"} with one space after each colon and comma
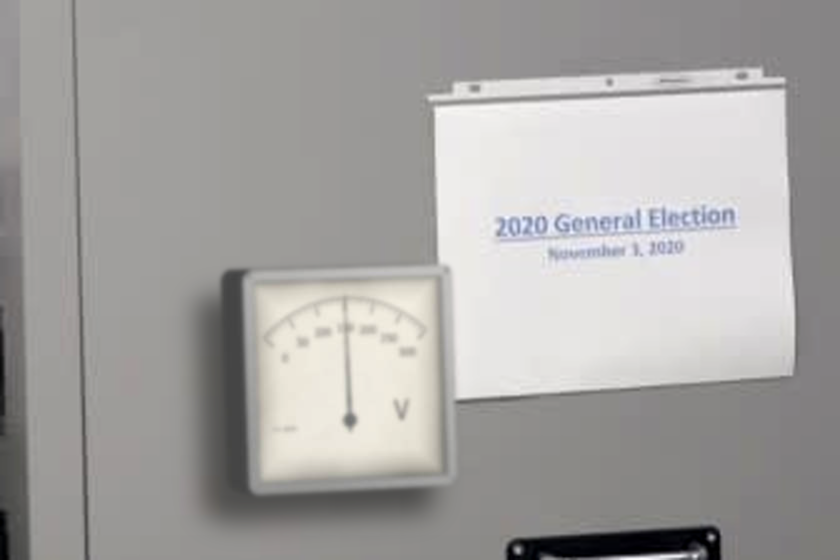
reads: {"value": 150, "unit": "V"}
